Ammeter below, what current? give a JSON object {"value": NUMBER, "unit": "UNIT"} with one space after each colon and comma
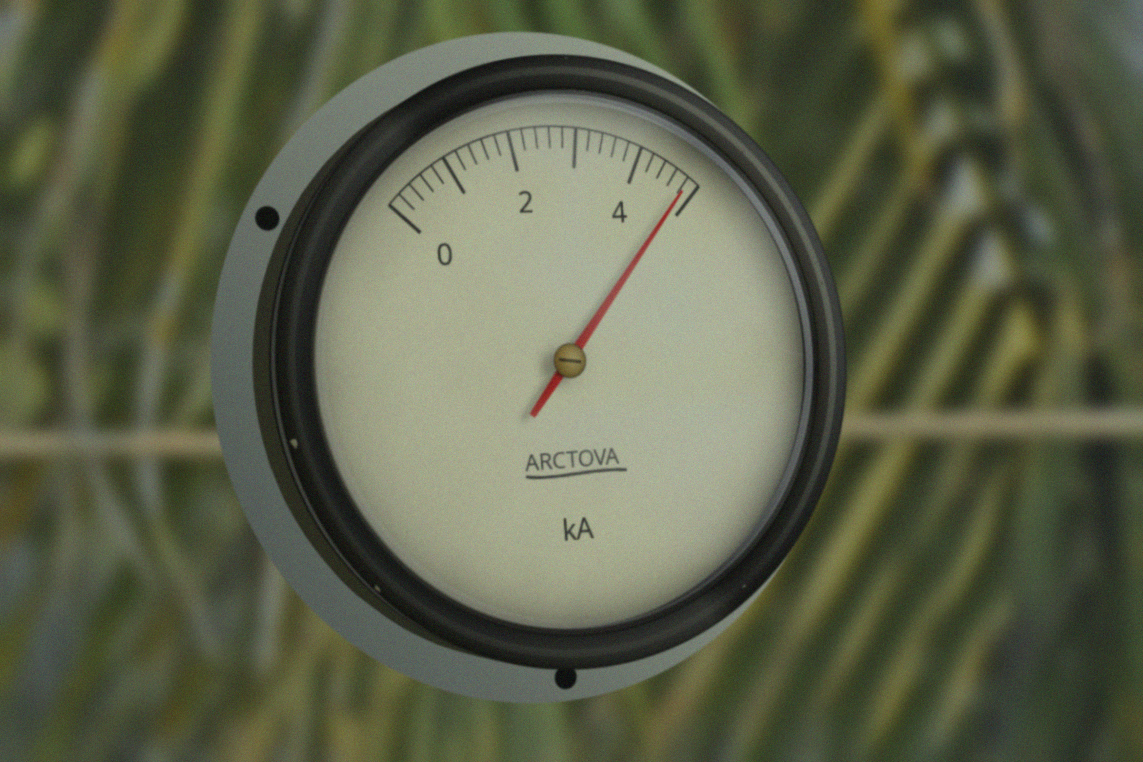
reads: {"value": 4.8, "unit": "kA"}
